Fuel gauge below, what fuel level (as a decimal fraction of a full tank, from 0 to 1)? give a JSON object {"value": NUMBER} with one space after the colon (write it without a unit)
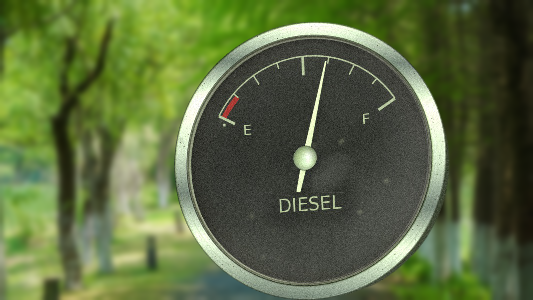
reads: {"value": 0.625}
